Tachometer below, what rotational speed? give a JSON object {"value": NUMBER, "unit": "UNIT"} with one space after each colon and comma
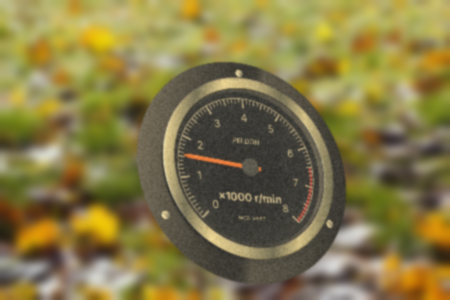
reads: {"value": 1500, "unit": "rpm"}
